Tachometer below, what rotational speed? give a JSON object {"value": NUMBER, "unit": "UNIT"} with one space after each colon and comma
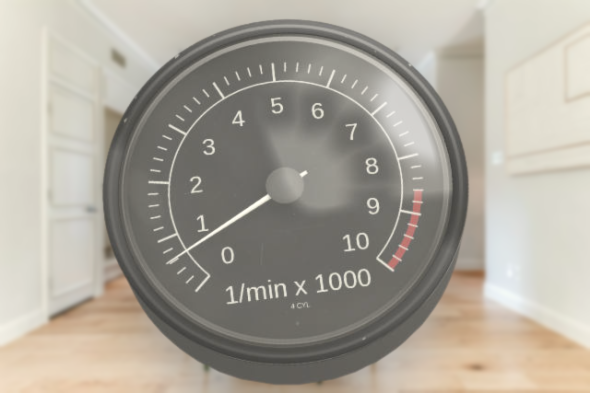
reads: {"value": 600, "unit": "rpm"}
